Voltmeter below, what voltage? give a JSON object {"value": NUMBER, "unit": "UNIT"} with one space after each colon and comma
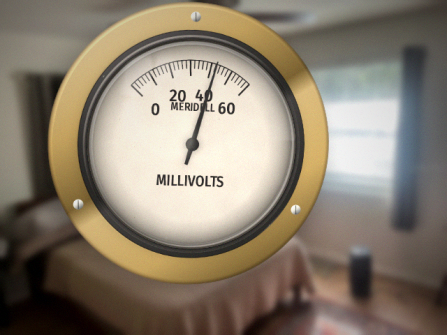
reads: {"value": 42, "unit": "mV"}
